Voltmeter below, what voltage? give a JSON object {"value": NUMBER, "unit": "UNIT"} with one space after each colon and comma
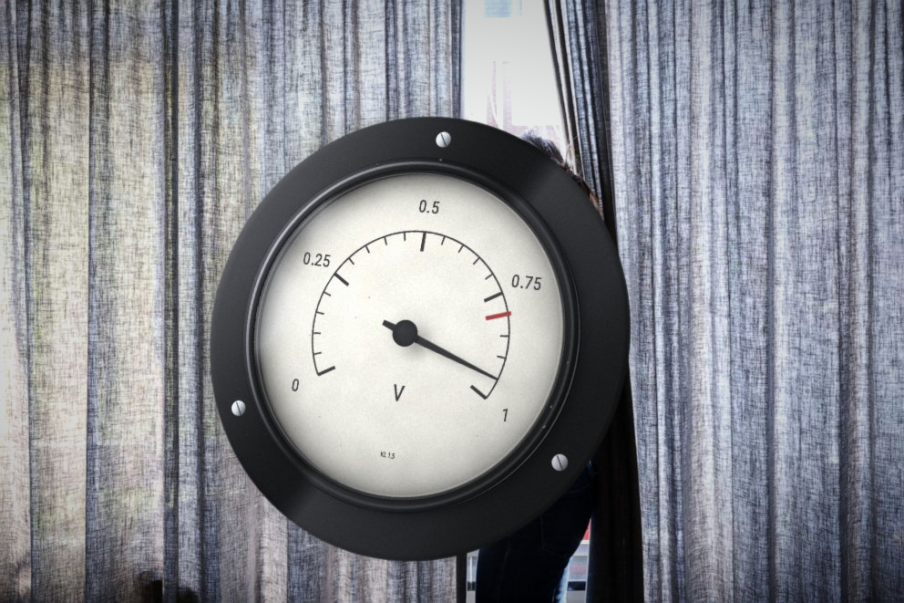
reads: {"value": 0.95, "unit": "V"}
